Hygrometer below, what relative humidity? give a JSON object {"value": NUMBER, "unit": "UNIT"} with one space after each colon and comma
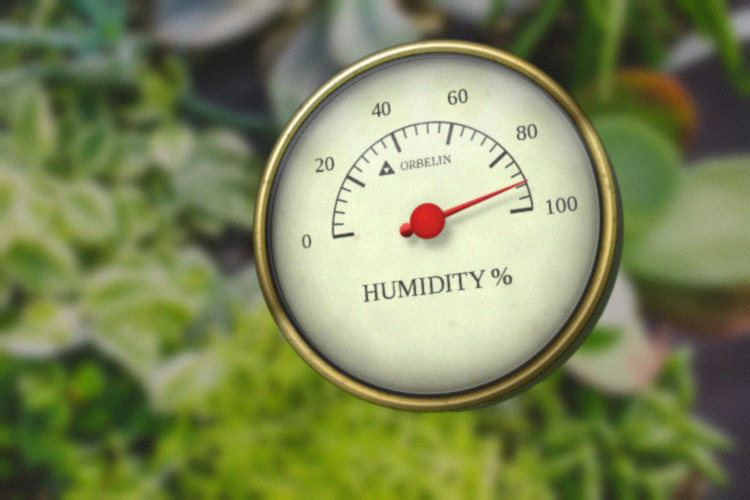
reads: {"value": 92, "unit": "%"}
